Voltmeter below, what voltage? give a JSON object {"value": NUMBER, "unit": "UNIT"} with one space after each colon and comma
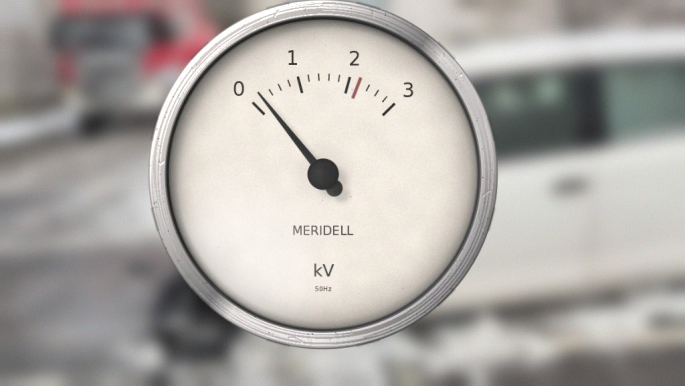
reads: {"value": 0.2, "unit": "kV"}
